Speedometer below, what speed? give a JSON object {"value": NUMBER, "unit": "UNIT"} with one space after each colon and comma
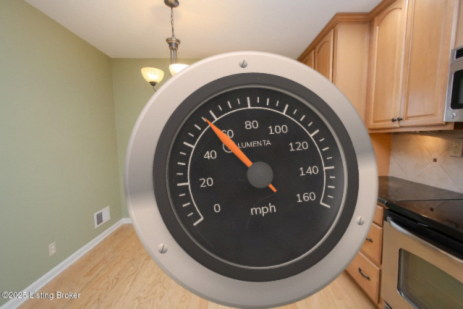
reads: {"value": 55, "unit": "mph"}
